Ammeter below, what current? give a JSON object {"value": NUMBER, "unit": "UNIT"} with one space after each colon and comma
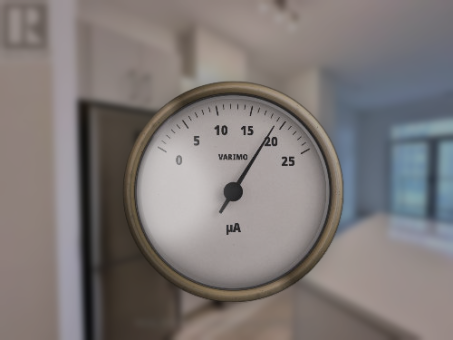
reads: {"value": 19, "unit": "µA"}
